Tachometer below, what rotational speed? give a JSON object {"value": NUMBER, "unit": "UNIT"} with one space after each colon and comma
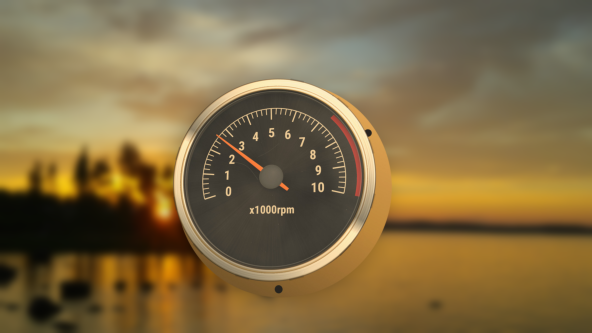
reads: {"value": 2600, "unit": "rpm"}
